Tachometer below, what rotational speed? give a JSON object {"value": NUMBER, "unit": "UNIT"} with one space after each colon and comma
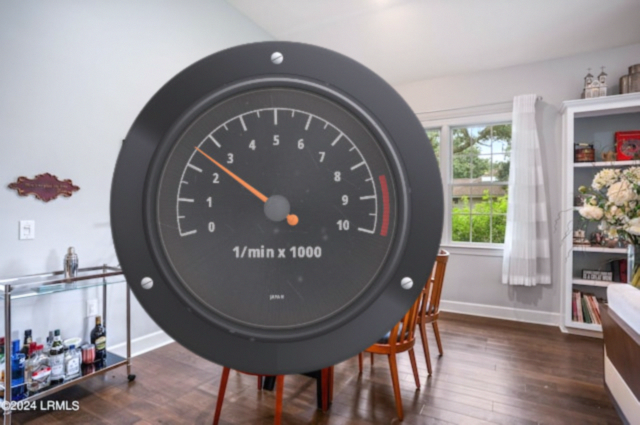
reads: {"value": 2500, "unit": "rpm"}
